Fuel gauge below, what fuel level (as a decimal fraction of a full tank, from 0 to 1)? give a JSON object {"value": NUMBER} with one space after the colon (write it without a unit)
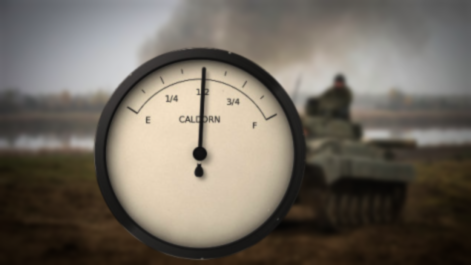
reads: {"value": 0.5}
